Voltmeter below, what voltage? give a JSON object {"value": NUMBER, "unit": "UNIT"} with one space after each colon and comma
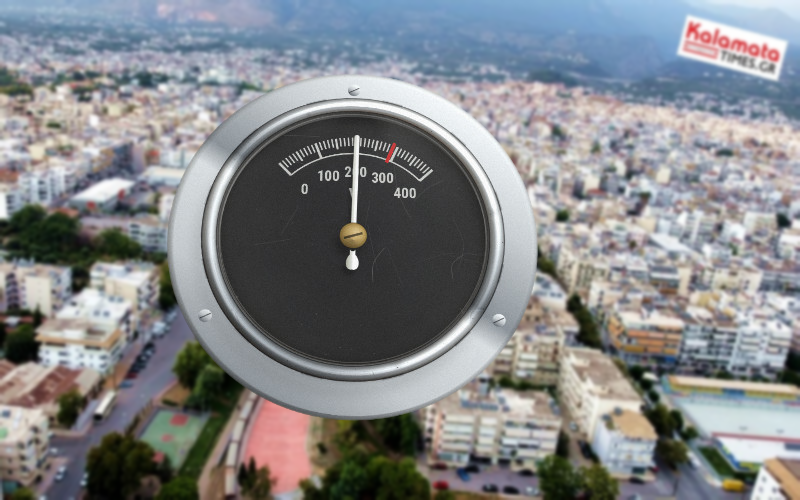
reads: {"value": 200, "unit": "V"}
